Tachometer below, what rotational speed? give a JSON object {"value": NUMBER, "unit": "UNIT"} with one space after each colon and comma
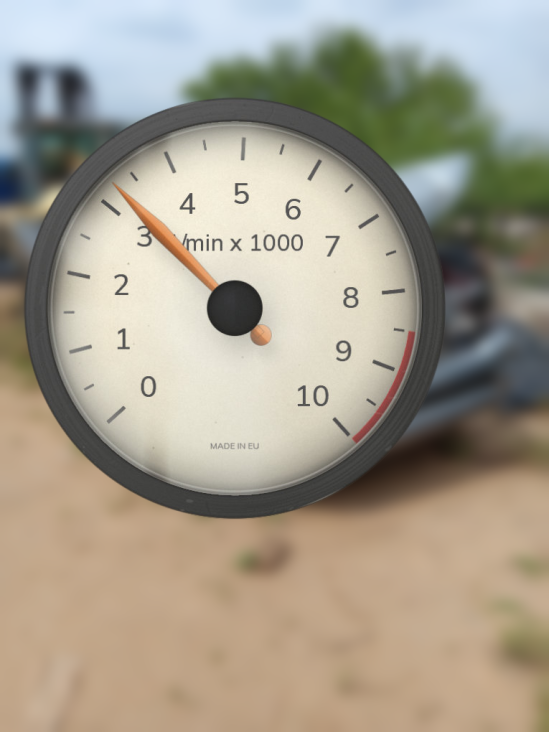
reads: {"value": 3250, "unit": "rpm"}
